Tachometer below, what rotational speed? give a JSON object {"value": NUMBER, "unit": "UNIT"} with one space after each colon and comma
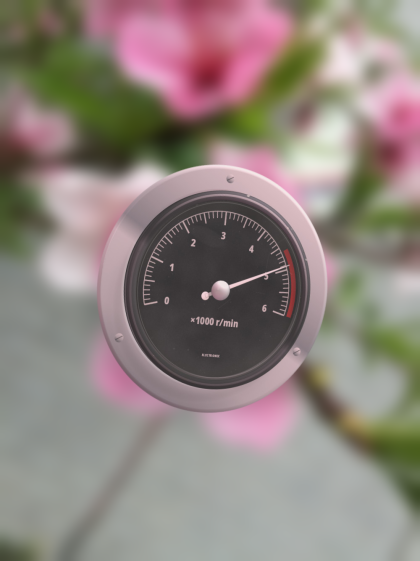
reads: {"value": 4900, "unit": "rpm"}
